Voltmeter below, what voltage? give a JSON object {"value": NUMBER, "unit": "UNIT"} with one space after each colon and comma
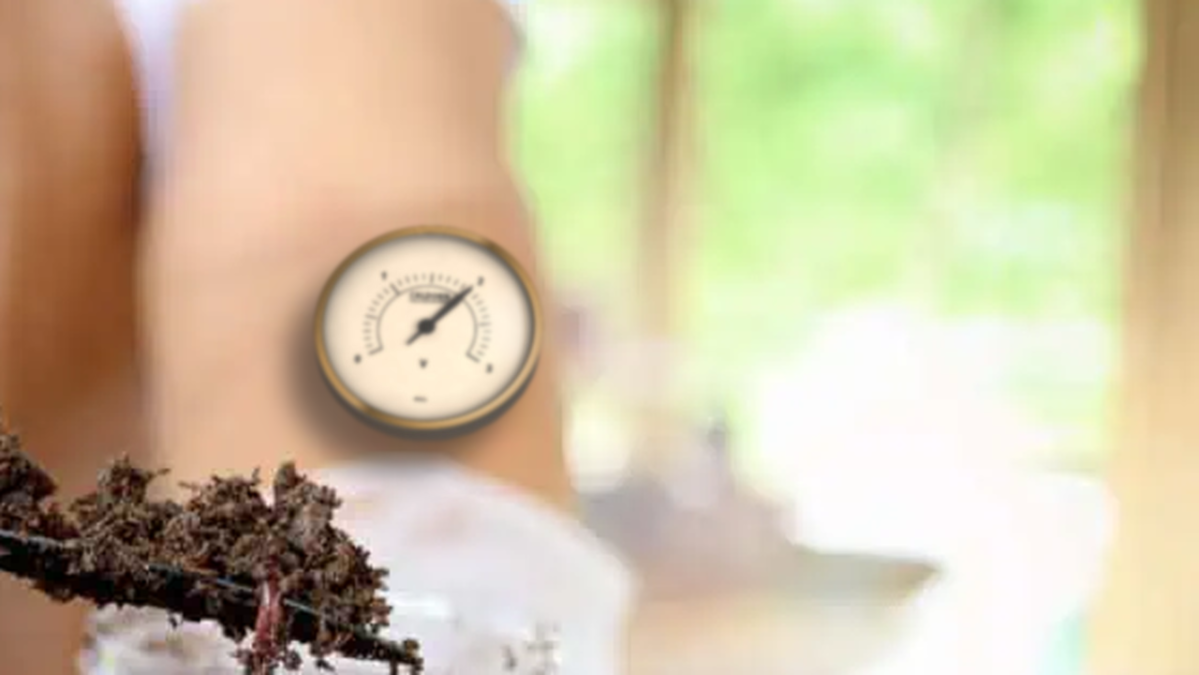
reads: {"value": 2, "unit": "V"}
